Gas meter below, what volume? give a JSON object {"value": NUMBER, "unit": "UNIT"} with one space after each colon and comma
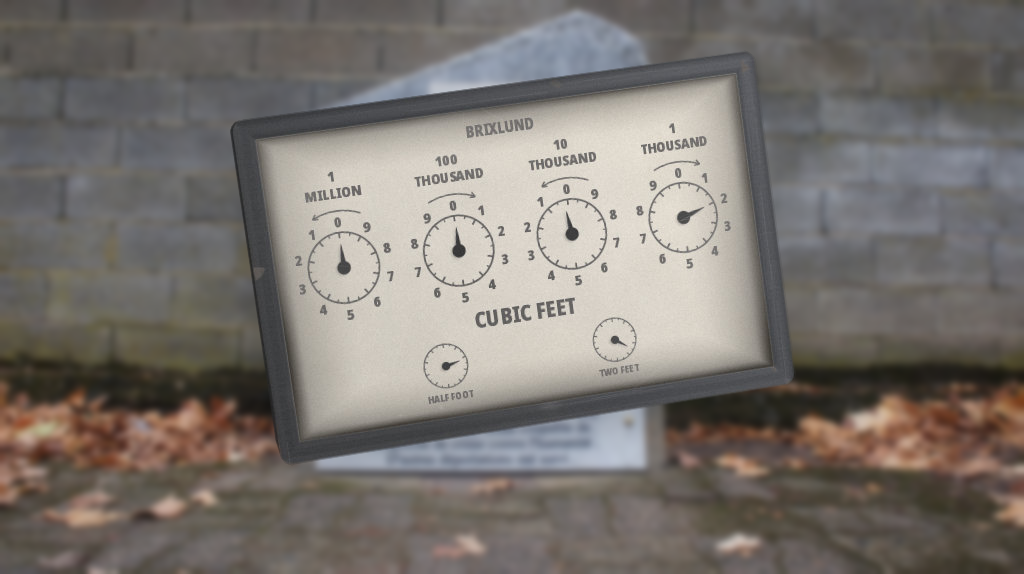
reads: {"value": 200, "unit": "ft³"}
